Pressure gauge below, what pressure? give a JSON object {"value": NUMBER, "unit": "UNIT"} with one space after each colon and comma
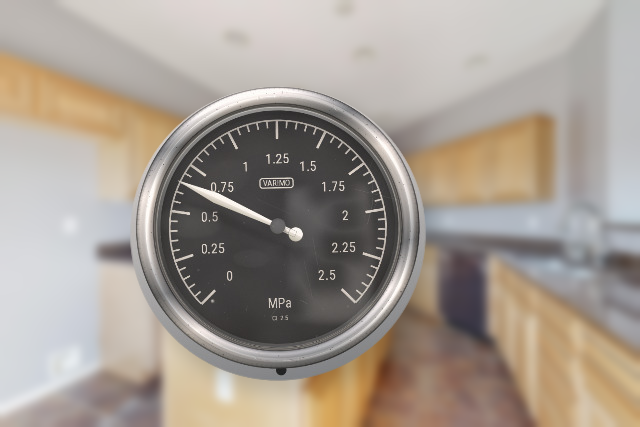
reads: {"value": 0.65, "unit": "MPa"}
